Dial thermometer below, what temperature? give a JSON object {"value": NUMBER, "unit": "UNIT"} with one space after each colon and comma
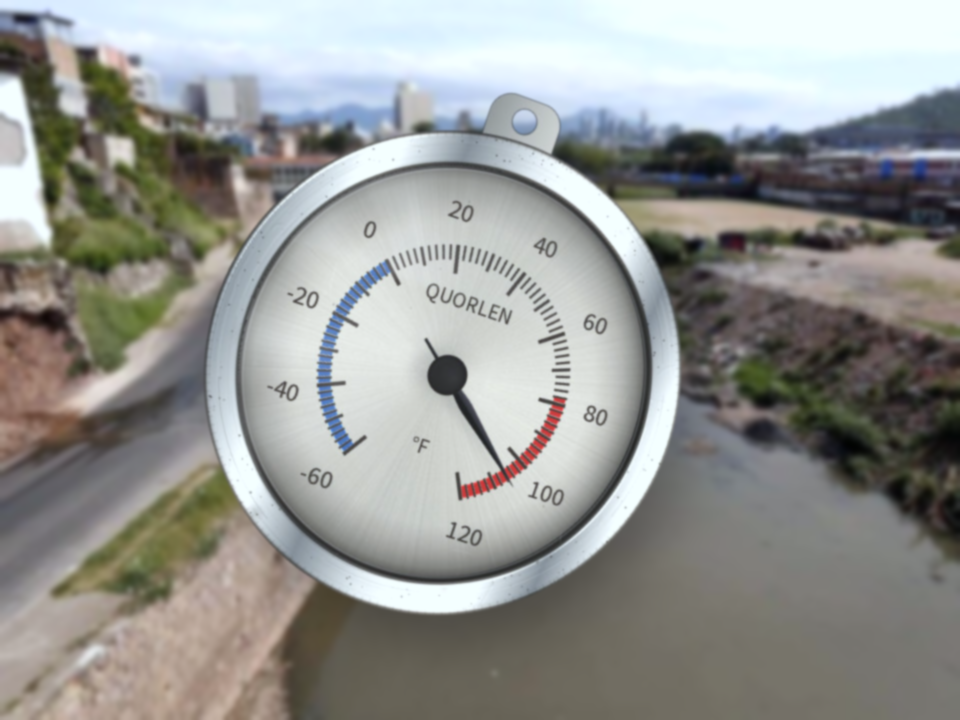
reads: {"value": 106, "unit": "°F"}
